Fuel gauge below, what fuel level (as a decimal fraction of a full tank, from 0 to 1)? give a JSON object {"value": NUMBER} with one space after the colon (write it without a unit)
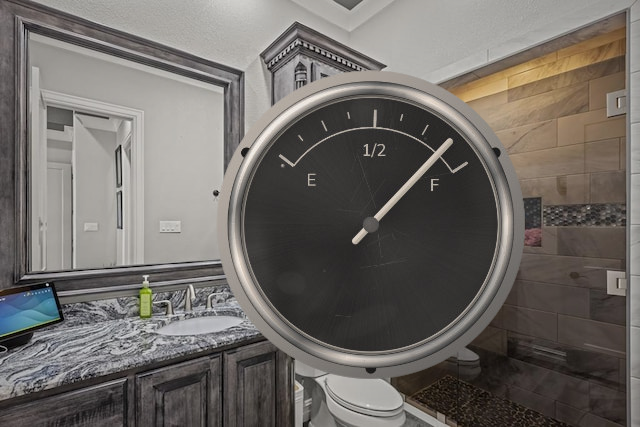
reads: {"value": 0.875}
